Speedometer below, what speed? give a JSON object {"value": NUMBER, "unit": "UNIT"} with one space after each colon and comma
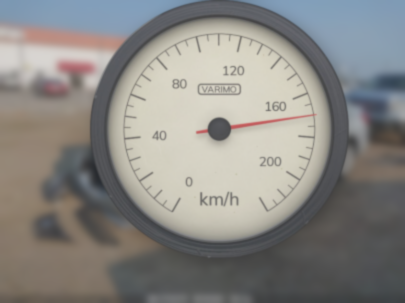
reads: {"value": 170, "unit": "km/h"}
